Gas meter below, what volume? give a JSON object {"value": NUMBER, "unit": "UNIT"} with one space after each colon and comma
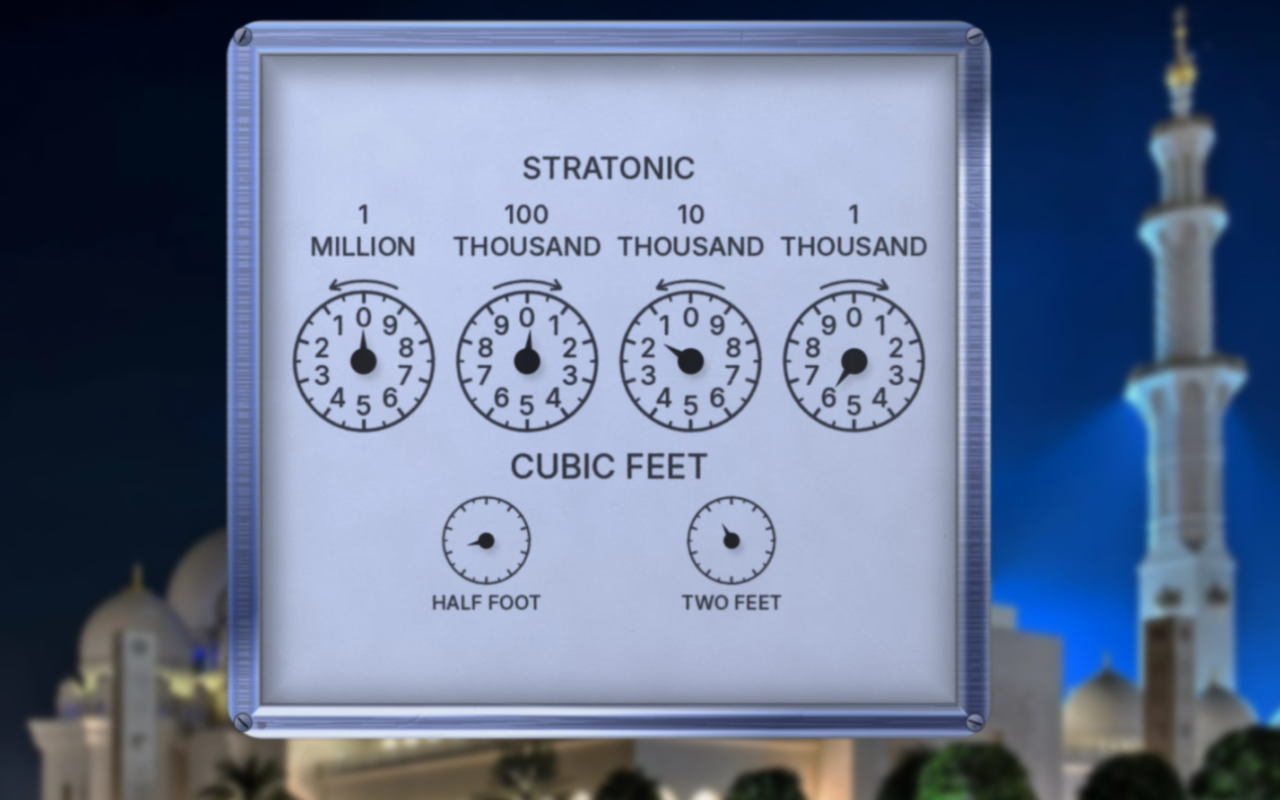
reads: {"value": 1600, "unit": "ft³"}
